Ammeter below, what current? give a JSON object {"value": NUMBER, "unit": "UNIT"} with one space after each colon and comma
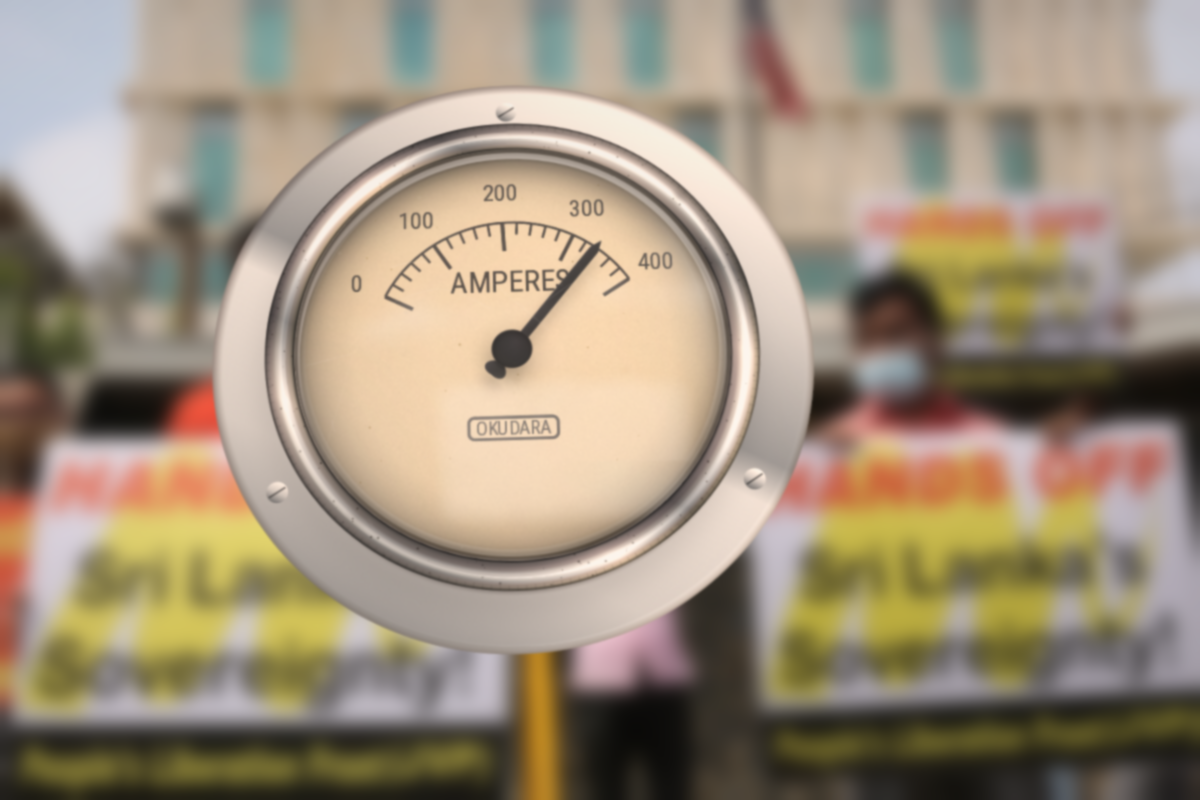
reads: {"value": 340, "unit": "A"}
